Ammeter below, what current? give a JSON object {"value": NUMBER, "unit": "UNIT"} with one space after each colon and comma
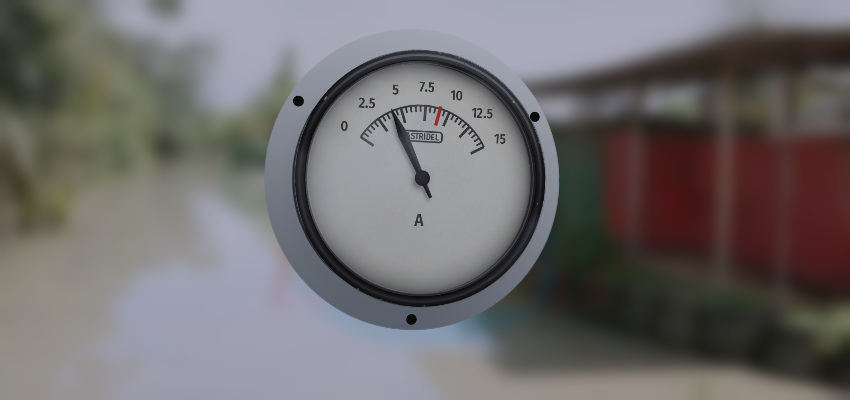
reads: {"value": 4, "unit": "A"}
